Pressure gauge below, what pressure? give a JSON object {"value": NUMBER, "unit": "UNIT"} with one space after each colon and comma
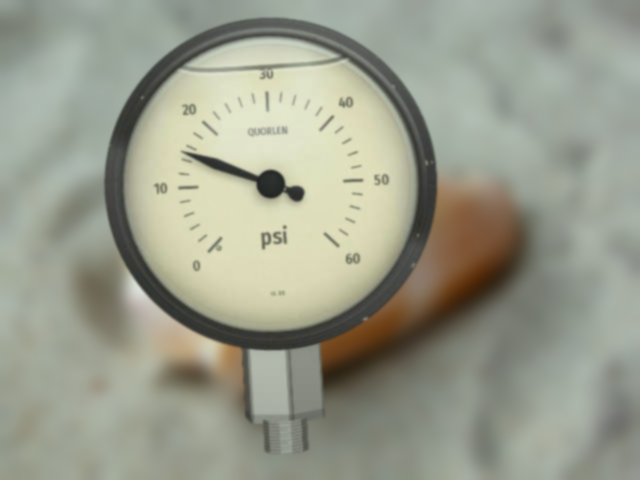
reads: {"value": 15, "unit": "psi"}
